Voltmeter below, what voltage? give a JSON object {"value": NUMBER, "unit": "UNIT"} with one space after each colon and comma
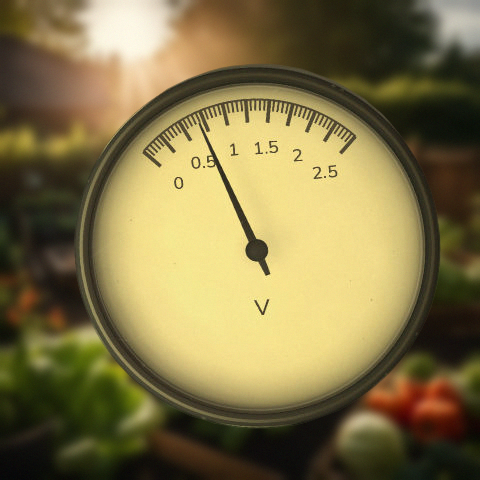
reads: {"value": 0.7, "unit": "V"}
